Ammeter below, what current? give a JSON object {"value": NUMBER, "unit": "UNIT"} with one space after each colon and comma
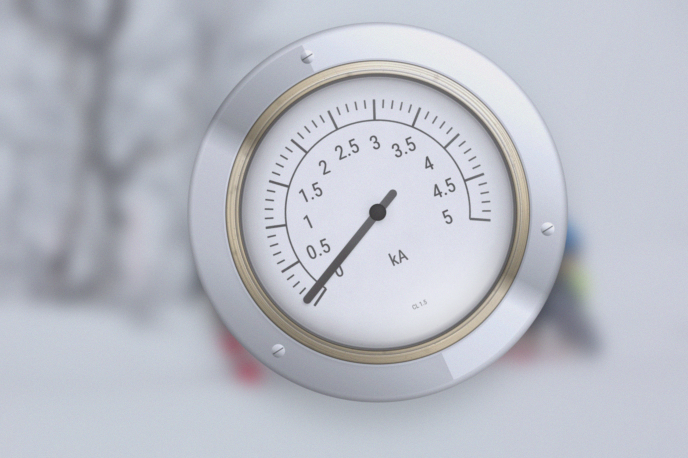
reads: {"value": 0.1, "unit": "kA"}
